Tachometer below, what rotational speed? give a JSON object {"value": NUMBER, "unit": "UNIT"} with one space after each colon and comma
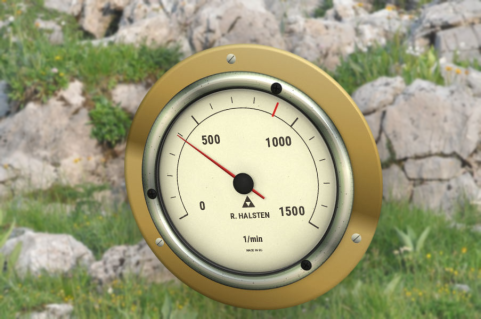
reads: {"value": 400, "unit": "rpm"}
